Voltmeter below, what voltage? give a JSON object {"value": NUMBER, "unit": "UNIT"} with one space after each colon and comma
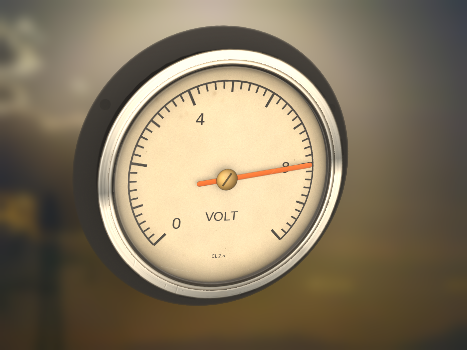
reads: {"value": 8, "unit": "V"}
